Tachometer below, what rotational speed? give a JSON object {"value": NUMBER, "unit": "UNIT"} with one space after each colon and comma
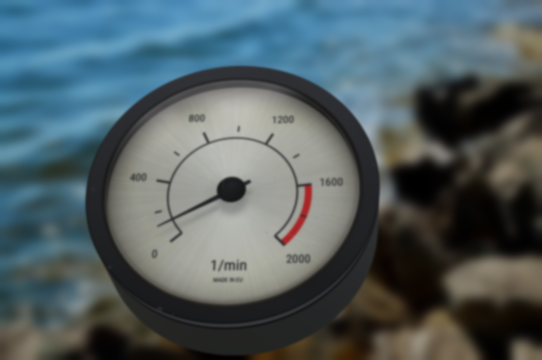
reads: {"value": 100, "unit": "rpm"}
